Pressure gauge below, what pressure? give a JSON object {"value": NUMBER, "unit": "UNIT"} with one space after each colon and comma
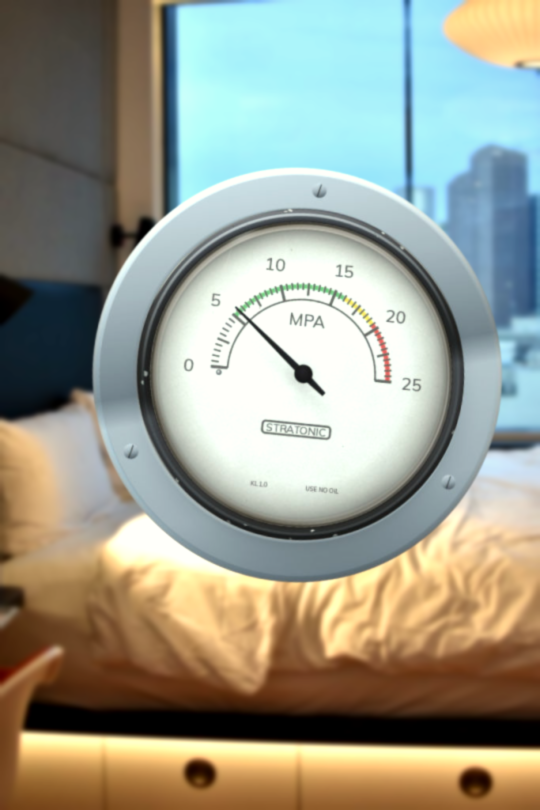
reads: {"value": 5.5, "unit": "MPa"}
